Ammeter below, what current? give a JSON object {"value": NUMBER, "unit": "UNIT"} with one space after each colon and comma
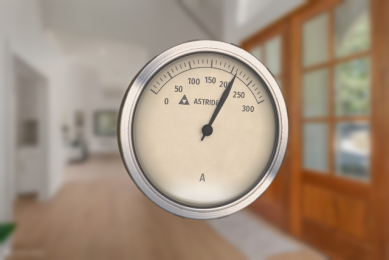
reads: {"value": 210, "unit": "A"}
